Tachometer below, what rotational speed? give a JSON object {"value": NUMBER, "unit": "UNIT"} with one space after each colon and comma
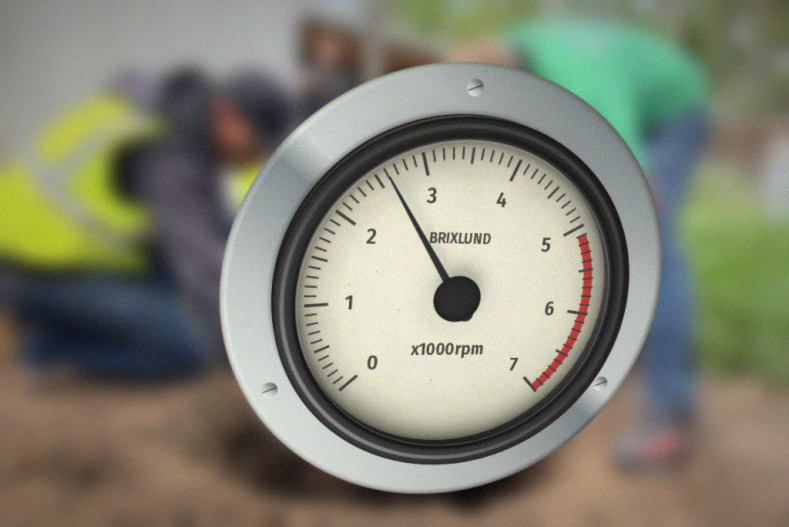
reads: {"value": 2600, "unit": "rpm"}
